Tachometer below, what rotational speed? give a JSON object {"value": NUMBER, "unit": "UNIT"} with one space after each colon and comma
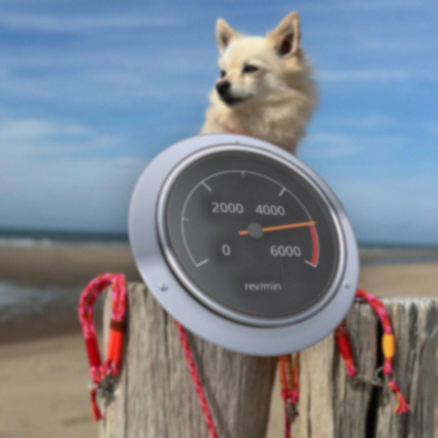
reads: {"value": 5000, "unit": "rpm"}
